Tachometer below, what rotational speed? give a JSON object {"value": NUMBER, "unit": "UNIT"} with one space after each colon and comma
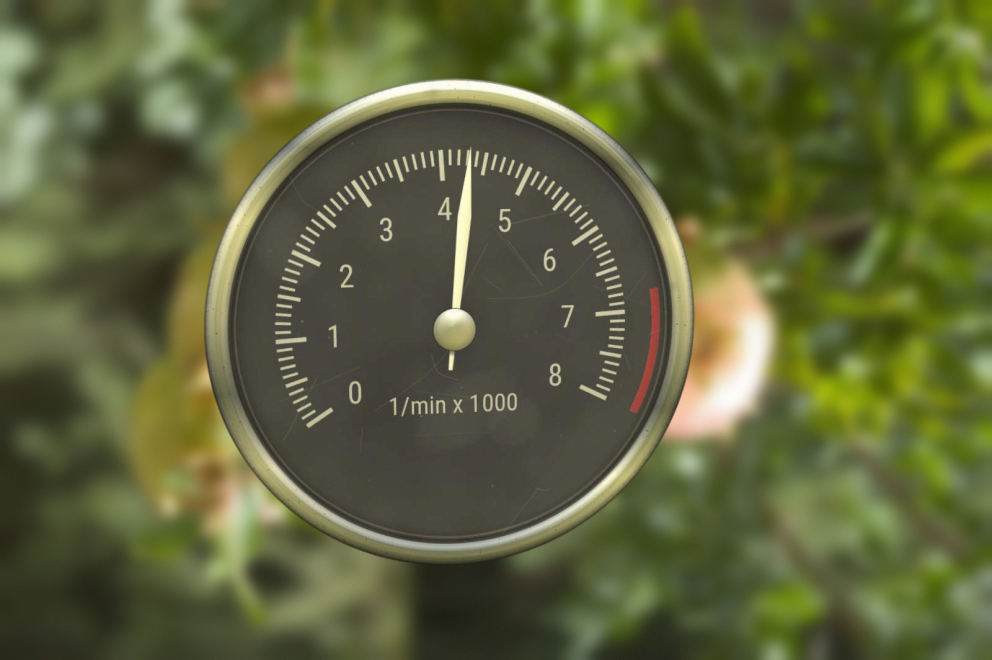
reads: {"value": 4300, "unit": "rpm"}
